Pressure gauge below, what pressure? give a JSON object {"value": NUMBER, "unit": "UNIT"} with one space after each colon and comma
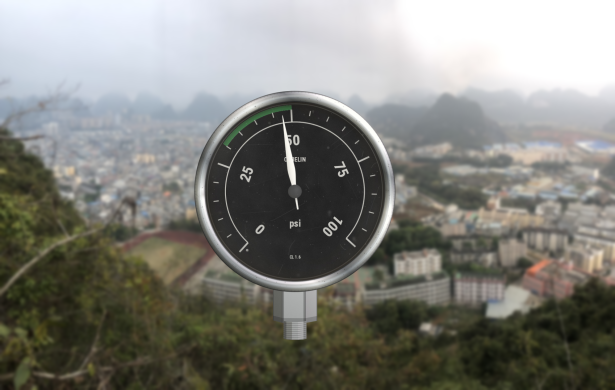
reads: {"value": 47.5, "unit": "psi"}
